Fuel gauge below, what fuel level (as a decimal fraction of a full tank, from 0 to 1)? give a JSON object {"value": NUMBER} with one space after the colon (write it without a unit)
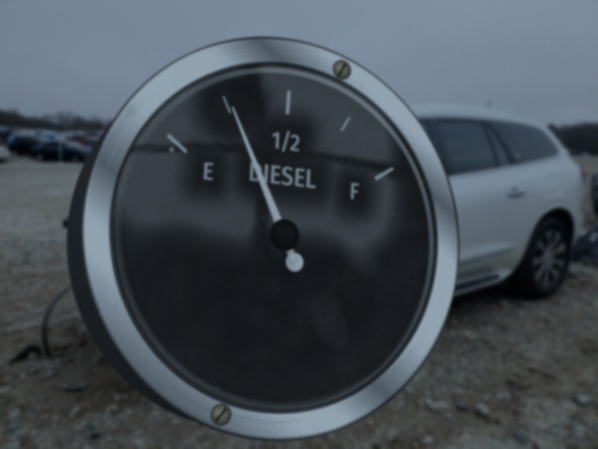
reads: {"value": 0.25}
